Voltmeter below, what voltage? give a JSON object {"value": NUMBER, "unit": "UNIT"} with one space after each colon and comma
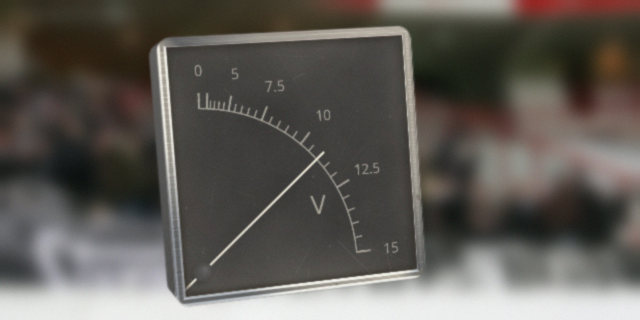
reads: {"value": 11, "unit": "V"}
